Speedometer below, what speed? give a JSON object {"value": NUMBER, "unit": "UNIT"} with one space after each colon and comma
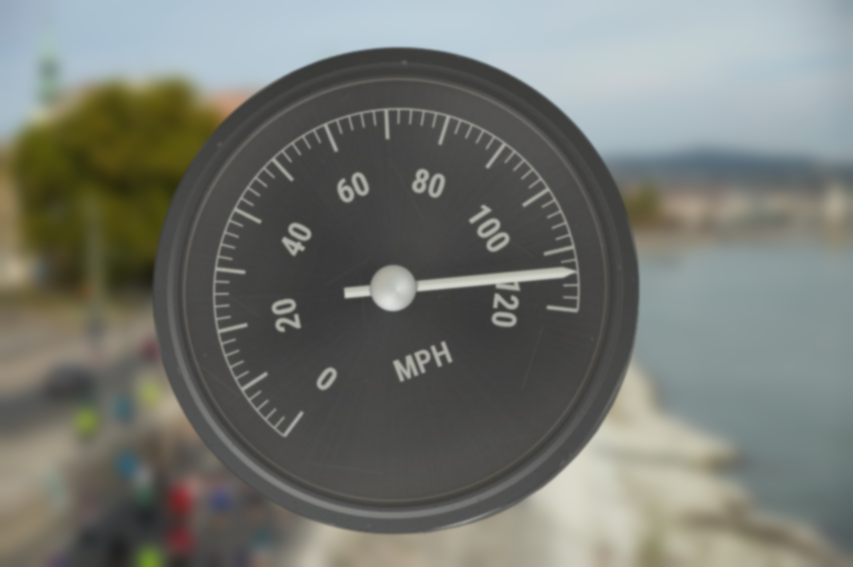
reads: {"value": 114, "unit": "mph"}
